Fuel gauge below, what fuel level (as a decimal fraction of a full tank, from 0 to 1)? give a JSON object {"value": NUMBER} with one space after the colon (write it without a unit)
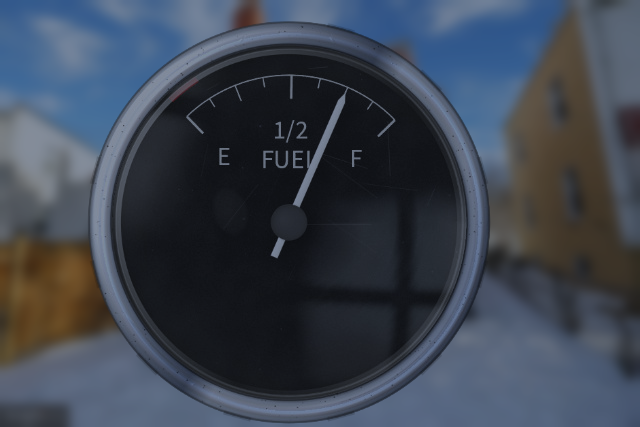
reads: {"value": 0.75}
